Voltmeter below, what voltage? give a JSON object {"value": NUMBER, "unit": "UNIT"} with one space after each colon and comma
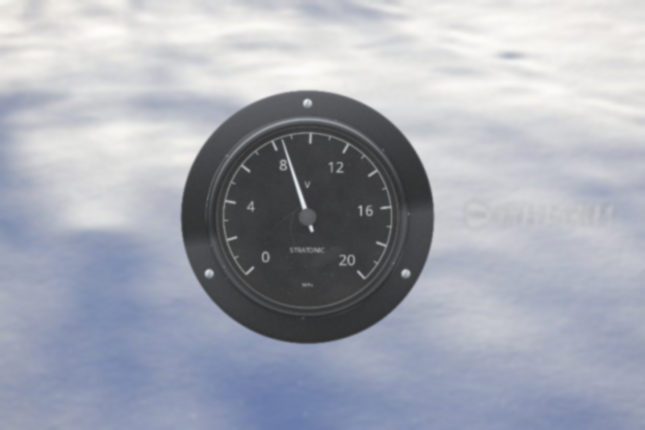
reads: {"value": 8.5, "unit": "V"}
